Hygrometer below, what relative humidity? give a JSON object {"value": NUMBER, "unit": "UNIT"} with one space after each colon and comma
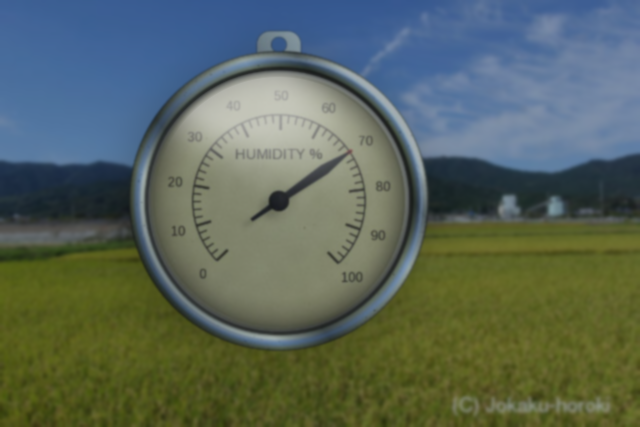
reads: {"value": 70, "unit": "%"}
